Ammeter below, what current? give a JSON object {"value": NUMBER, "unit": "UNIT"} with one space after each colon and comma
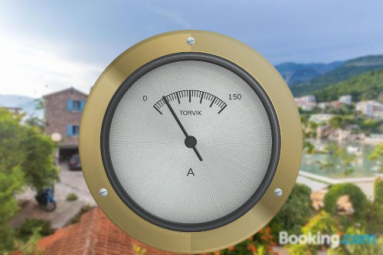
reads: {"value": 25, "unit": "A"}
